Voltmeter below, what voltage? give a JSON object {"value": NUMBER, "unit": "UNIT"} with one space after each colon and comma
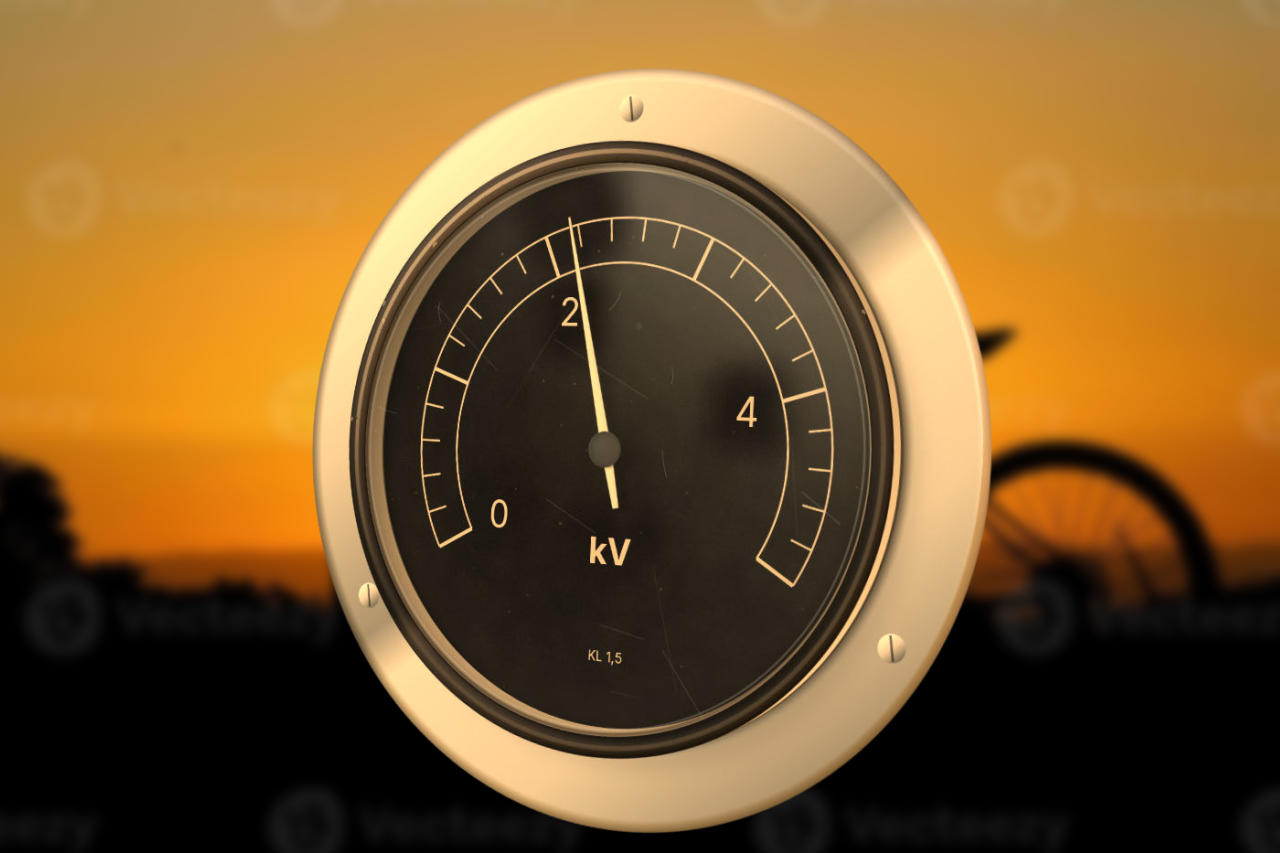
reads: {"value": 2.2, "unit": "kV"}
